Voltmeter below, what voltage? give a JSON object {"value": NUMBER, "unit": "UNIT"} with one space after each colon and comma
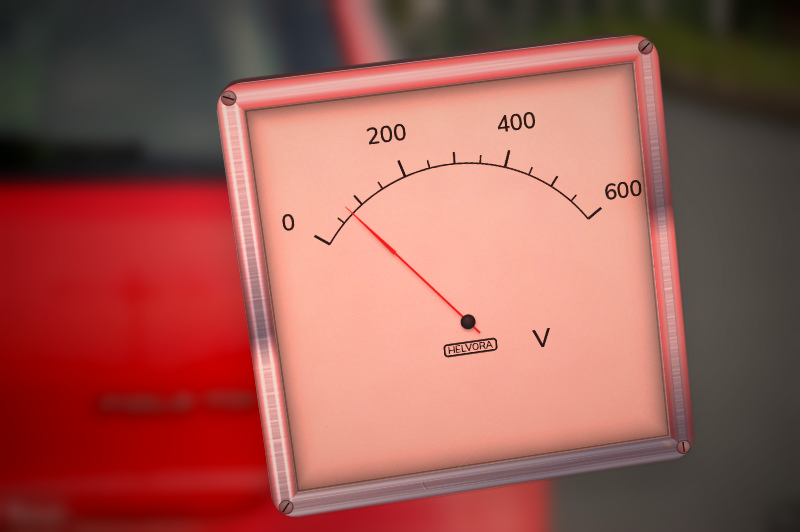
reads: {"value": 75, "unit": "V"}
